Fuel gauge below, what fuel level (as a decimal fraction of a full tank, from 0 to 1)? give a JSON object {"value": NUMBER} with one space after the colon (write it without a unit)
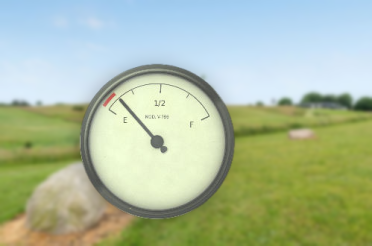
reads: {"value": 0.125}
